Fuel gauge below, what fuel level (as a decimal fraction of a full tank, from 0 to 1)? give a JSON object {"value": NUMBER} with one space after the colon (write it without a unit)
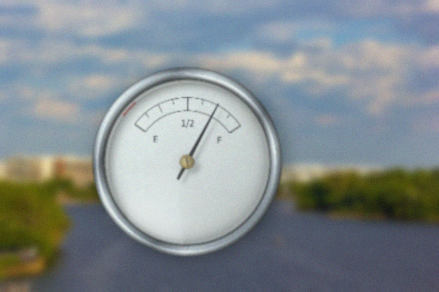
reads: {"value": 0.75}
